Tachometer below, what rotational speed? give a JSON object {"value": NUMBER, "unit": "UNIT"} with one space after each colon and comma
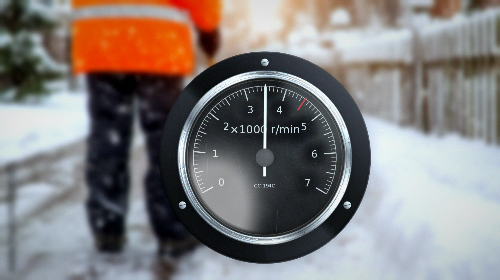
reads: {"value": 3500, "unit": "rpm"}
